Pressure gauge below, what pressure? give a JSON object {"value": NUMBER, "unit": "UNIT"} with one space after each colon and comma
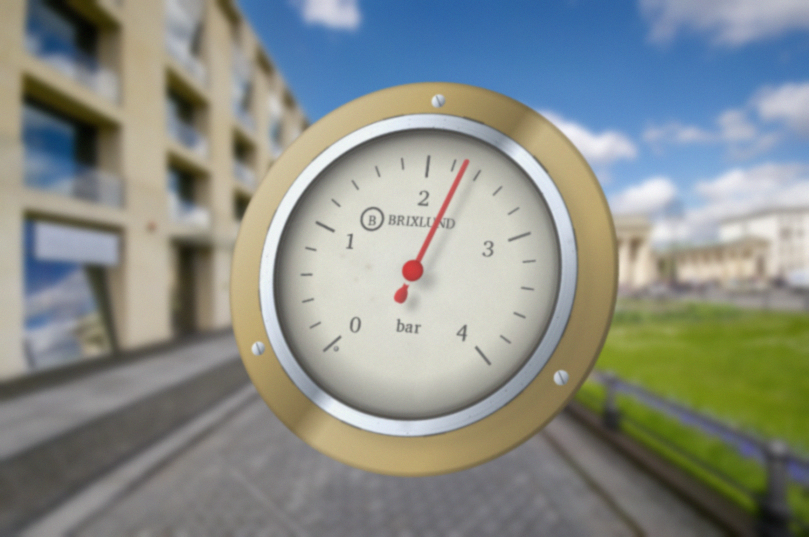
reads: {"value": 2.3, "unit": "bar"}
